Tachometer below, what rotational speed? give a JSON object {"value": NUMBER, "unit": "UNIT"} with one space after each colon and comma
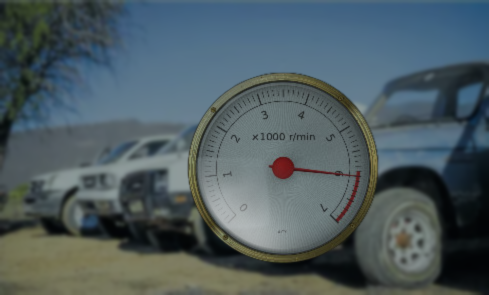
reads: {"value": 6000, "unit": "rpm"}
